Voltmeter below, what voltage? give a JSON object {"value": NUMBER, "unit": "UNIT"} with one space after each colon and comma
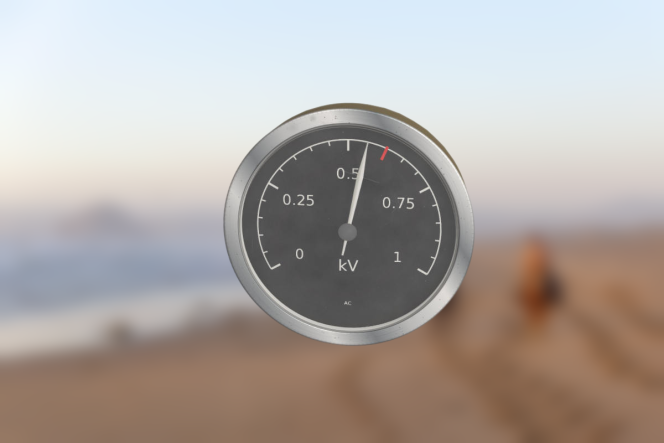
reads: {"value": 0.55, "unit": "kV"}
